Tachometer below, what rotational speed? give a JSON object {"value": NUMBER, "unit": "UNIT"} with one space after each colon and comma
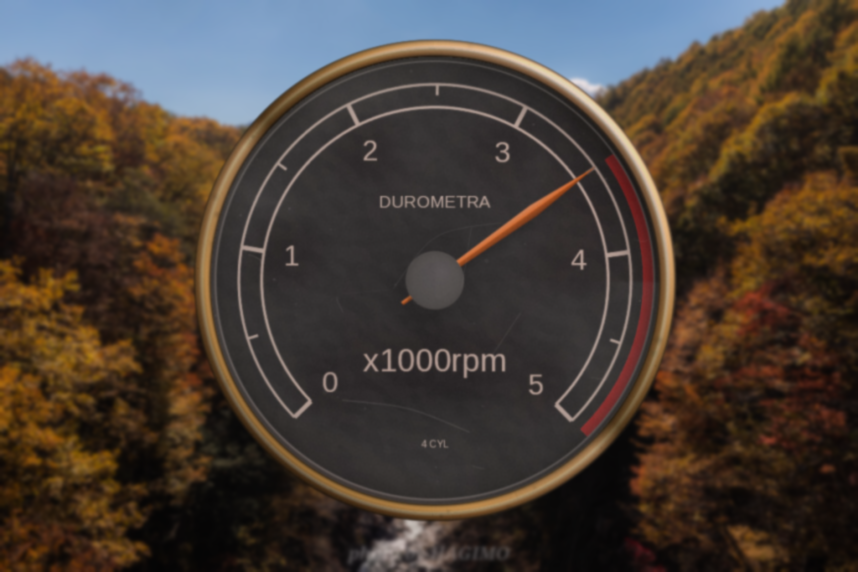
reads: {"value": 3500, "unit": "rpm"}
